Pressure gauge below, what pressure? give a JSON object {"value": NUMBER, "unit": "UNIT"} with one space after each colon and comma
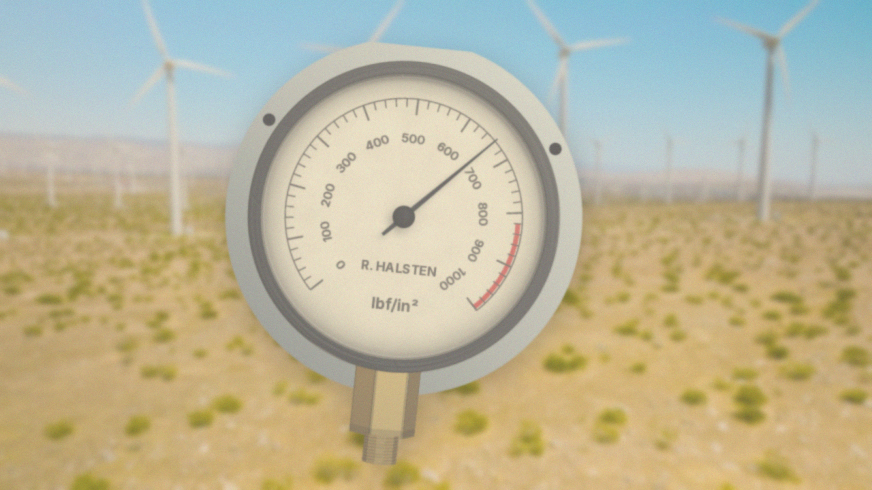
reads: {"value": 660, "unit": "psi"}
